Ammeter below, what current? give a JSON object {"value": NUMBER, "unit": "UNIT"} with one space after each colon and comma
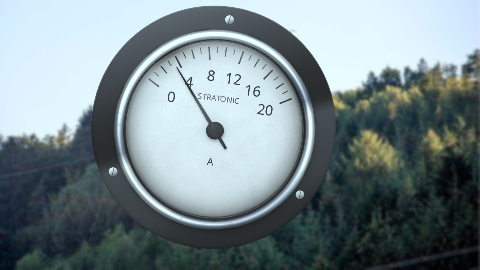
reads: {"value": 3.5, "unit": "A"}
